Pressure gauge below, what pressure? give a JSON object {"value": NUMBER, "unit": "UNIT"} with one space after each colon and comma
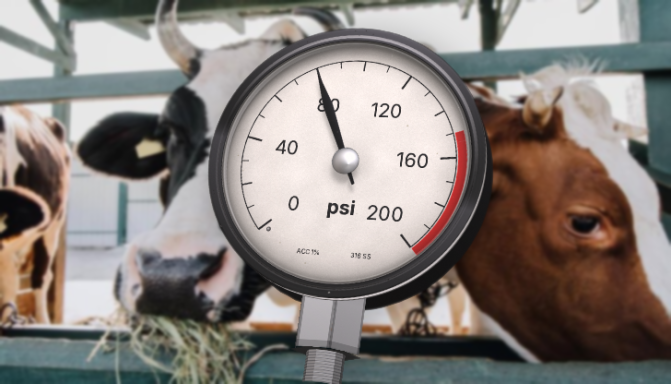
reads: {"value": 80, "unit": "psi"}
